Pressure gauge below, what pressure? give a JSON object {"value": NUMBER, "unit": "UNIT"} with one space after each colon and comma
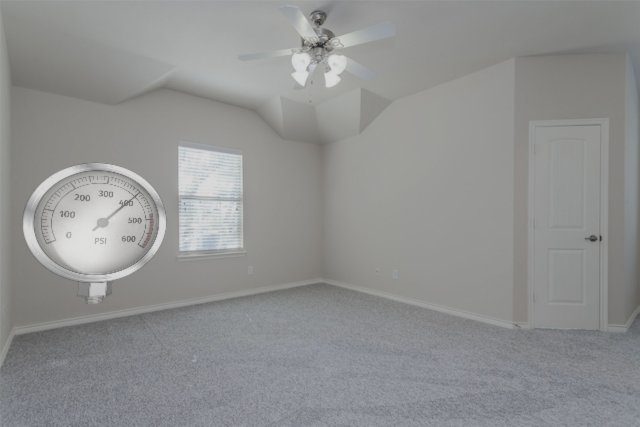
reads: {"value": 400, "unit": "psi"}
